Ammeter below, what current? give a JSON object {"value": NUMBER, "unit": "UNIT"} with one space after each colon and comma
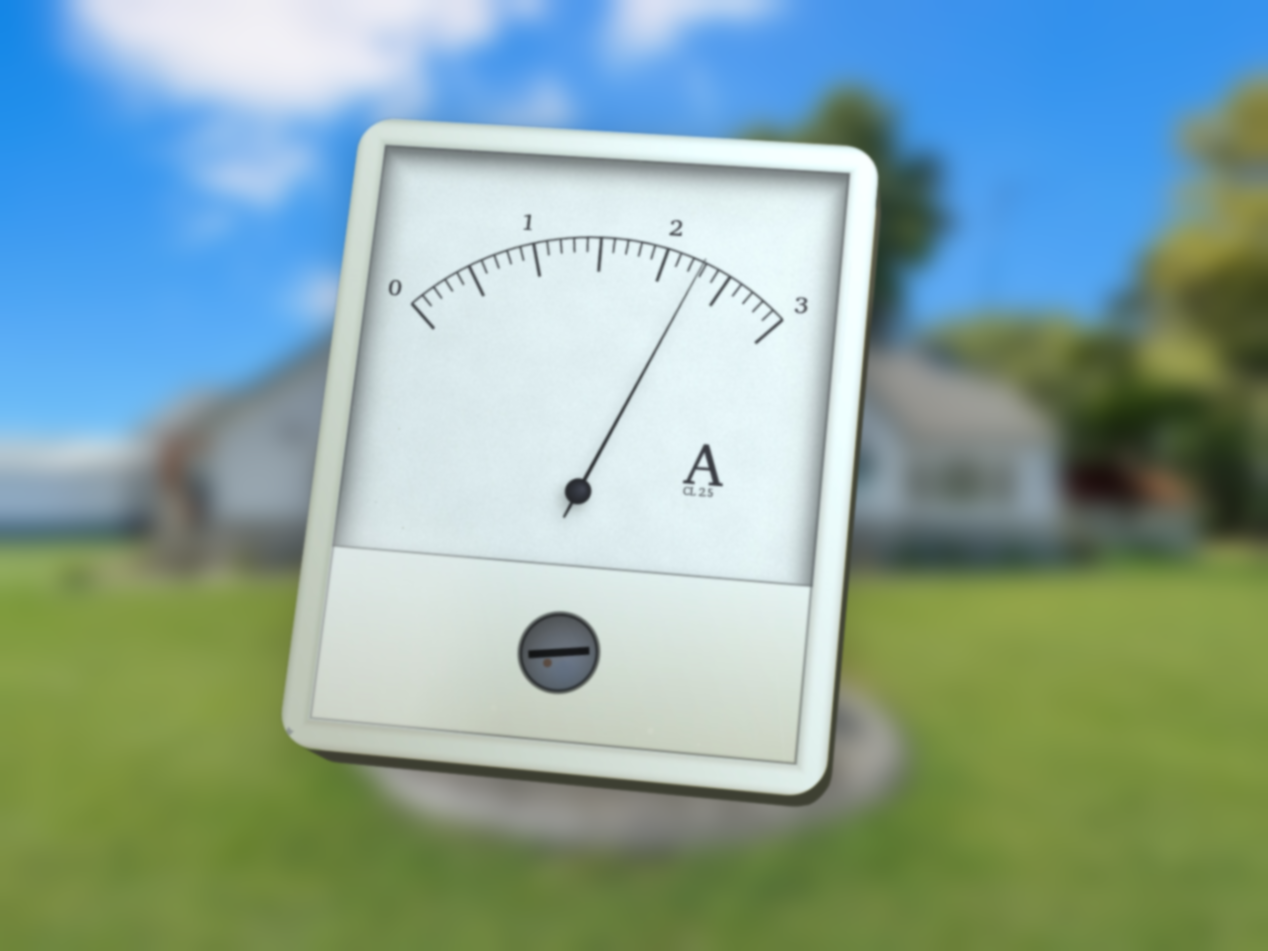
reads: {"value": 2.3, "unit": "A"}
